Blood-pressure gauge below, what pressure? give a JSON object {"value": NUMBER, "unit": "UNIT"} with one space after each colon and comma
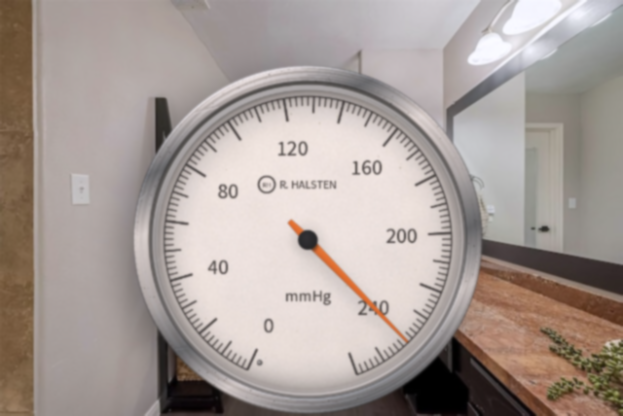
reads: {"value": 240, "unit": "mmHg"}
